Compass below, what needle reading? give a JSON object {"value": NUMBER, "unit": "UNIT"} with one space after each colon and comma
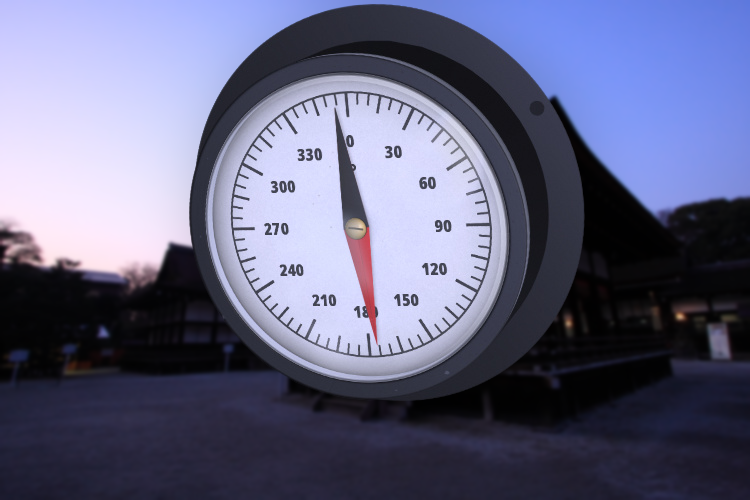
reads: {"value": 175, "unit": "°"}
